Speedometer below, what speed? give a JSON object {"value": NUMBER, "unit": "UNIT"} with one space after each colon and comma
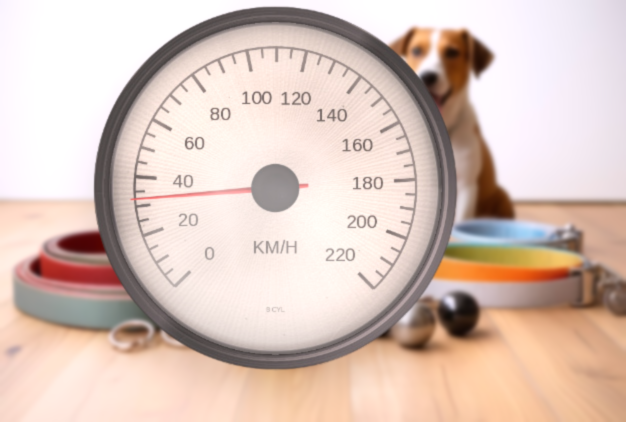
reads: {"value": 32.5, "unit": "km/h"}
